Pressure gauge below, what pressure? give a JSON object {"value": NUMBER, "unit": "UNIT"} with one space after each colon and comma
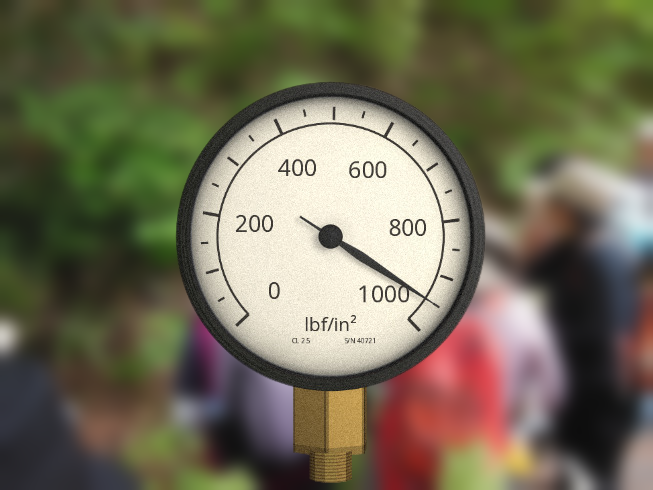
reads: {"value": 950, "unit": "psi"}
